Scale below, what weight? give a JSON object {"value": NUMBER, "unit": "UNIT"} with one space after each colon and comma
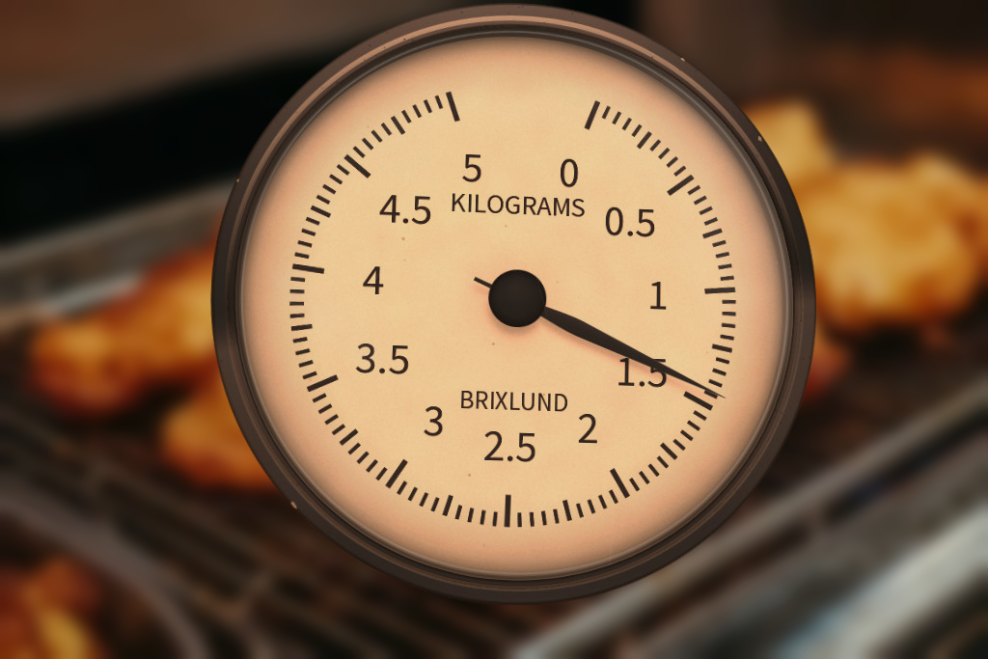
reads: {"value": 1.45, "unit": "kg"}
